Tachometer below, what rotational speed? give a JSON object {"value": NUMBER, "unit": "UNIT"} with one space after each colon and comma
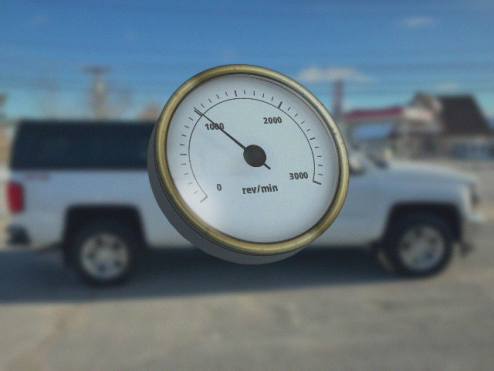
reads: {"value": 1000, "unit": "rpm"}
